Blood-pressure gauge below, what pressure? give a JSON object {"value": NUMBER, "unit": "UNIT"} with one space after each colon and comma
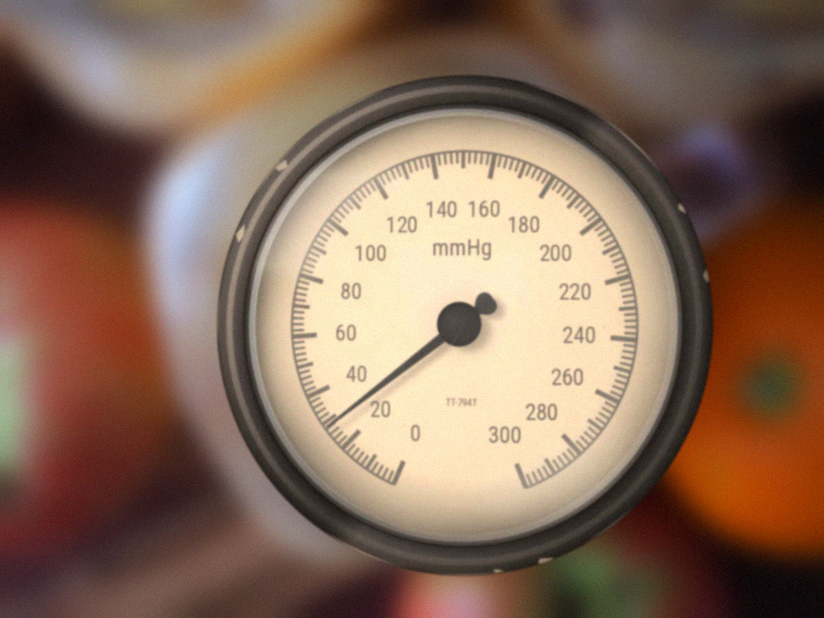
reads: {"value": 28, "unit": "mmHg"}
